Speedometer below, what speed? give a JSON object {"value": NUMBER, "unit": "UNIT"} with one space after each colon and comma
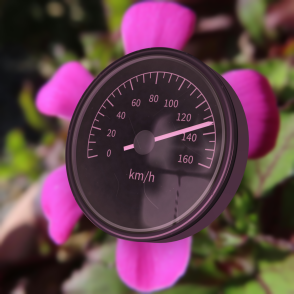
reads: {"value": 135, "unit": "km/h"}
